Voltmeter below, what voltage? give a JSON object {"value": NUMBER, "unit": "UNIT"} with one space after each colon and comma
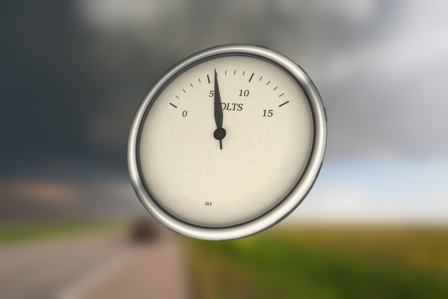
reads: {"value": 6, "unit": "V"}
